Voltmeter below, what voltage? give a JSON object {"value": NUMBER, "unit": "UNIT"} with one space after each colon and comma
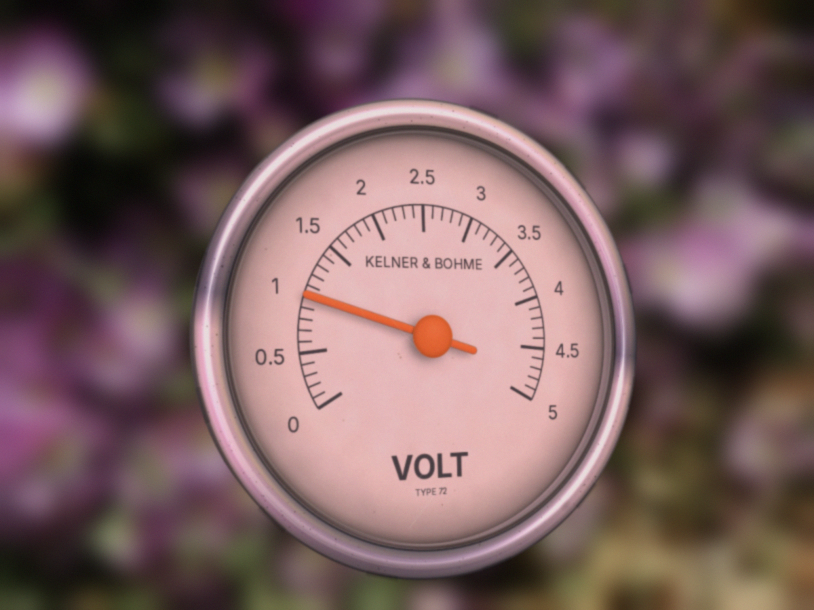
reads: {"value": 1, "unit": "V"}
